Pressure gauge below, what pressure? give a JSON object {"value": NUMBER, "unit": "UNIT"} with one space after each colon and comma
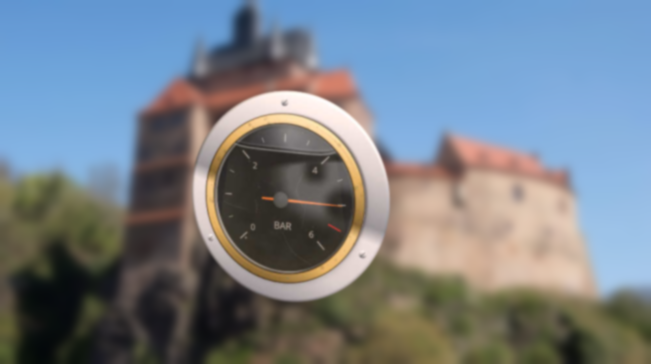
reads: {"value": 5, "unit": "bar"}
